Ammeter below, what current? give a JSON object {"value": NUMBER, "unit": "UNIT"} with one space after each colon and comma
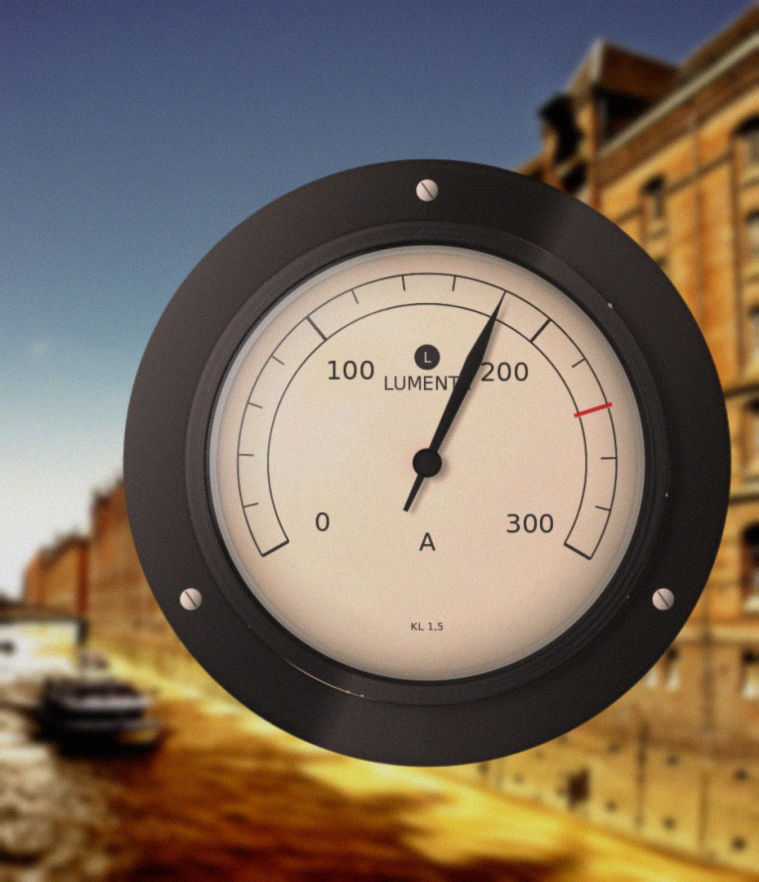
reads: {"value": 180, "unit": "A"}
